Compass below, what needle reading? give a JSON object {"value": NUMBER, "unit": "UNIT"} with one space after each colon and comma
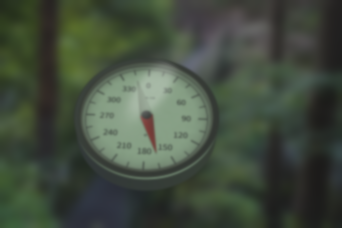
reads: {"value": 165, "unit": "°"}
